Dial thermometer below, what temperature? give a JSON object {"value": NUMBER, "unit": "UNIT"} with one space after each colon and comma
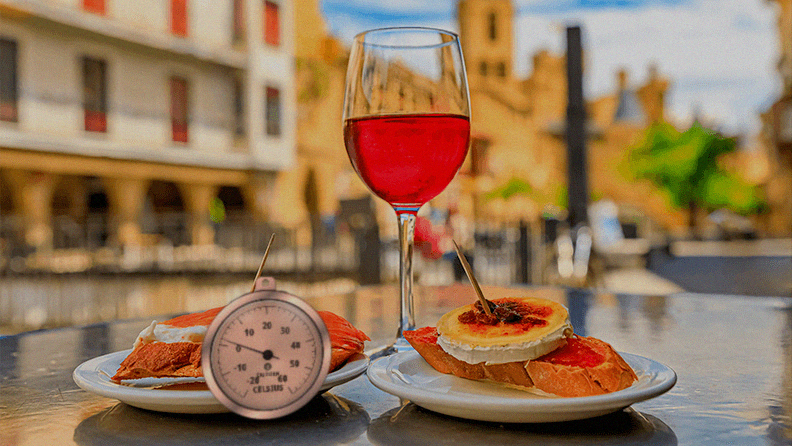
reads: {"value": 2, "unit": "°C"}
